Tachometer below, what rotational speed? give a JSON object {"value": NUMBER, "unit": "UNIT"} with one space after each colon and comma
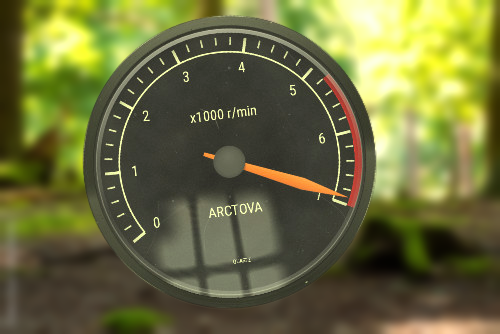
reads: {"value": 6900, "unit": "rpm"}
